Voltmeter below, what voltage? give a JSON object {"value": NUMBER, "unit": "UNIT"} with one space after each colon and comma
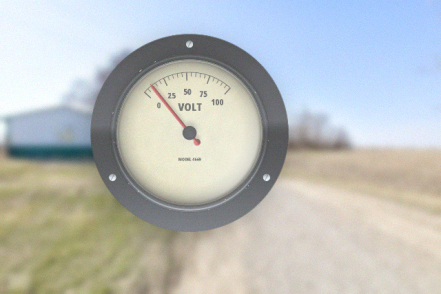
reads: {"value": 10, "unit": "V"}
